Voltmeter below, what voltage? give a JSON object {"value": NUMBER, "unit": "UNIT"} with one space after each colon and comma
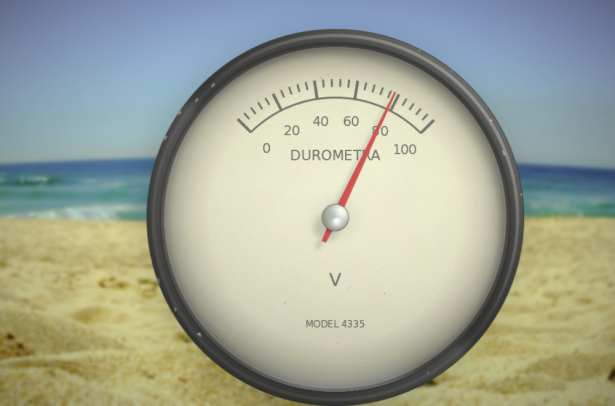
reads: {"value": 78, "unit": "V"}
